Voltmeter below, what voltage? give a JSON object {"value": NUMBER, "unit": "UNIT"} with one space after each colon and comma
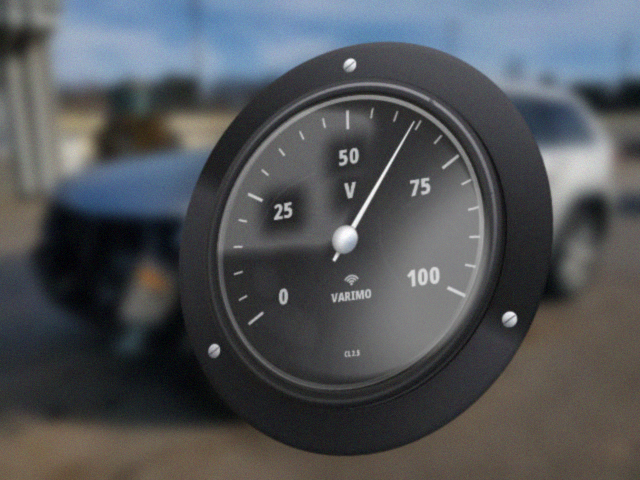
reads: {"value": 65, "unit": "V"}
